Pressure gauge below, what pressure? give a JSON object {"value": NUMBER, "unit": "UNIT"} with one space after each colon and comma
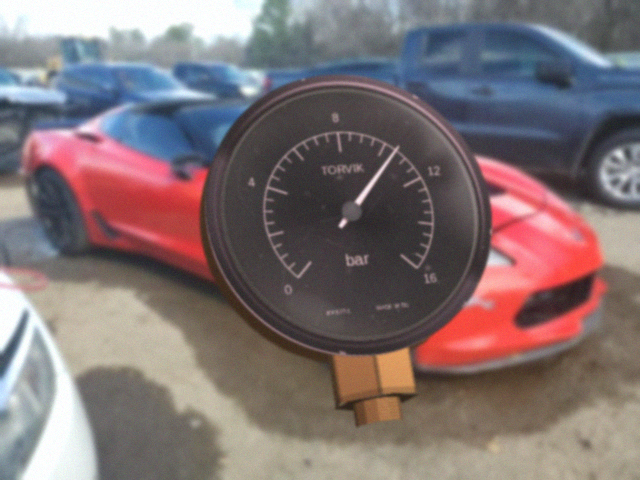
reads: {"value": 10.5, "unit": "bar"}
